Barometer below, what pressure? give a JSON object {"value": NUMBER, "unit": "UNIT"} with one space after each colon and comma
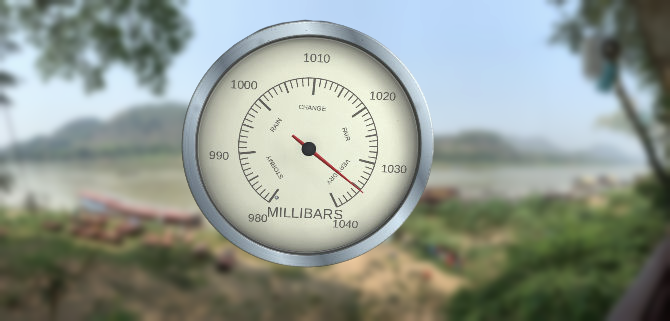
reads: {"value": 1035, "unit": "mbar"}
